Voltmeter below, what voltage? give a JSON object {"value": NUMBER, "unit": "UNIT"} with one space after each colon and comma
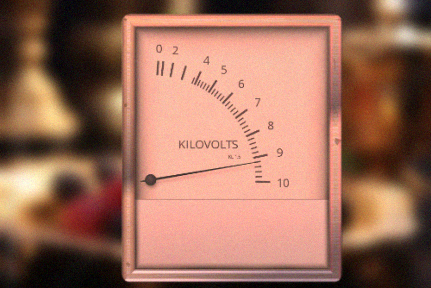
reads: {"value": 9.2, "unit": "kV"}
